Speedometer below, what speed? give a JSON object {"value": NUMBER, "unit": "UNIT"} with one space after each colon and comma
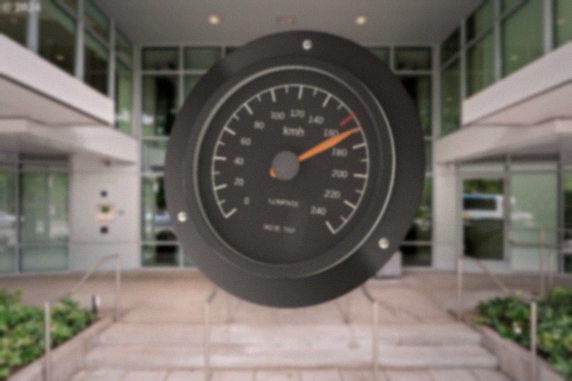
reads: {"value": 170, "unit": "km/h"}
